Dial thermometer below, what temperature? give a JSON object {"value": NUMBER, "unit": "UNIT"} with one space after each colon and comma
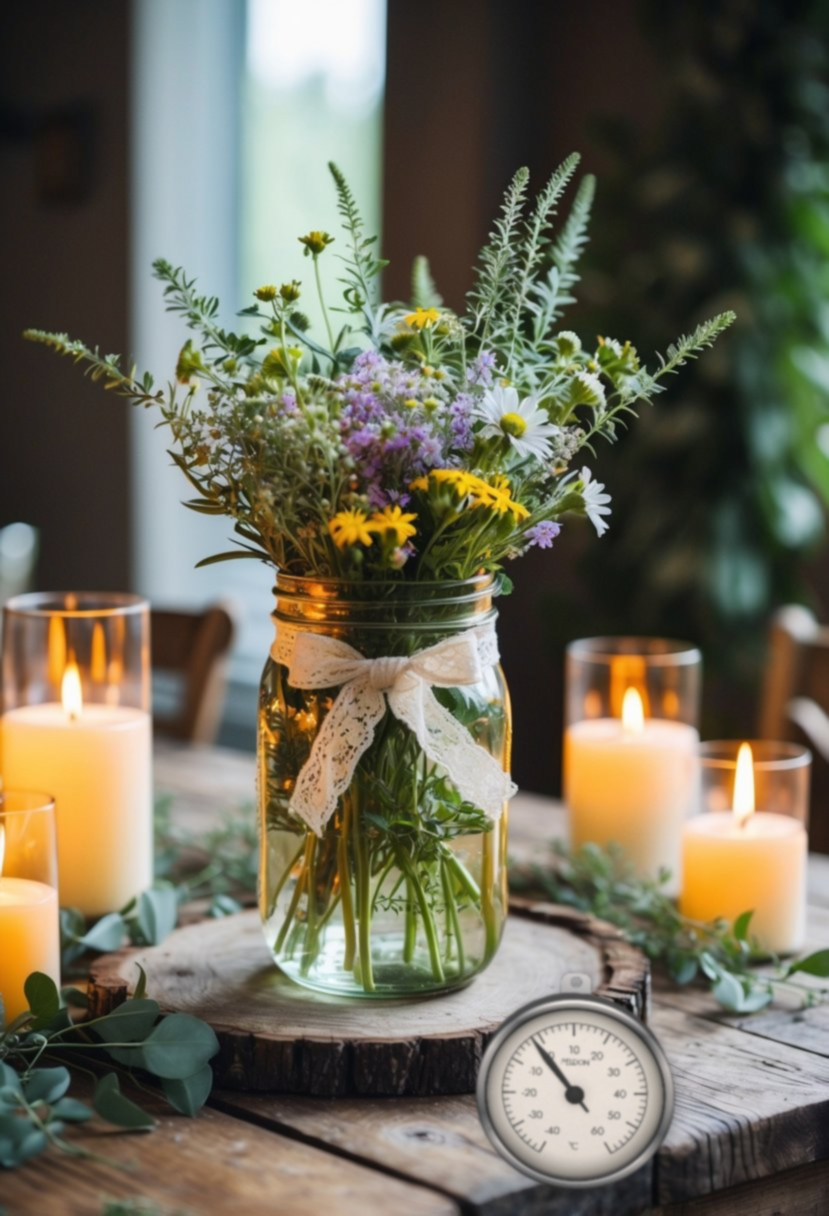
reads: {"value": -2, "unit": "°C"}
